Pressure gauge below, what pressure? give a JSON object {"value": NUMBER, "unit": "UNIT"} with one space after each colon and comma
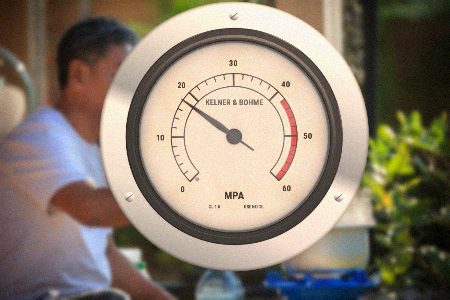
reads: {"value": 18, "unit": "MPa"}
